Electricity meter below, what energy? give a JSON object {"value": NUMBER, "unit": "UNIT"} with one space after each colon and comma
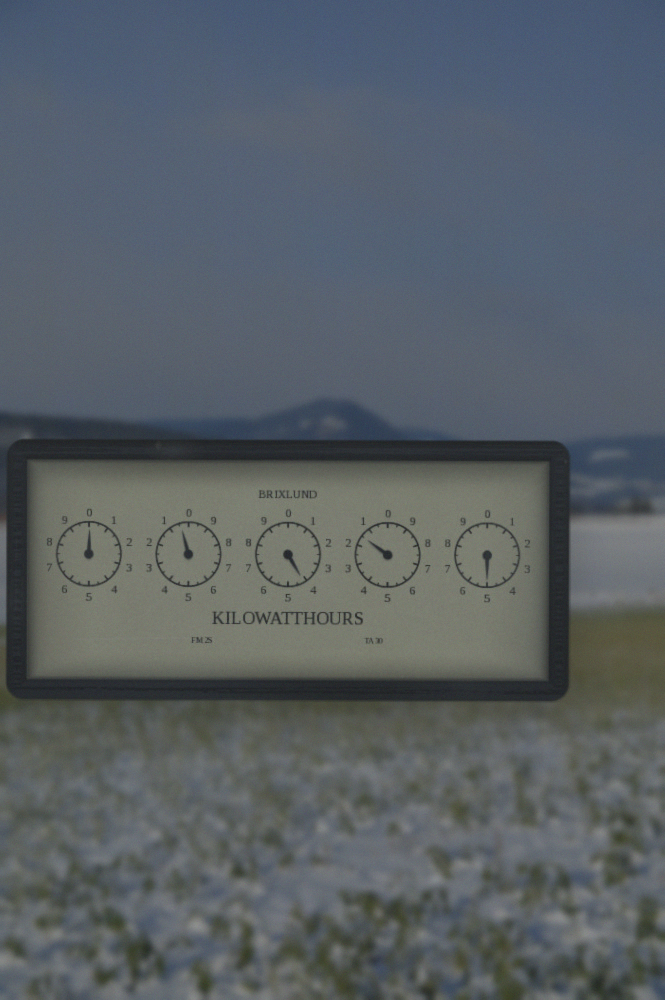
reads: {"value": 415, "unit": "kWh"}
